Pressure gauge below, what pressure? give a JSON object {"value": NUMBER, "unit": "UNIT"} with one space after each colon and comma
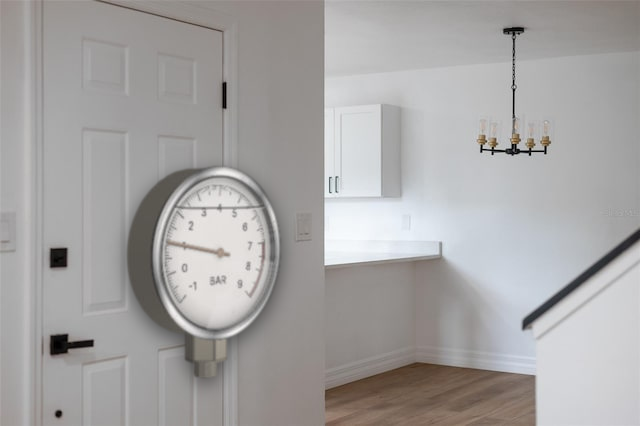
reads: {"value": 1, "unit": "bar"}
